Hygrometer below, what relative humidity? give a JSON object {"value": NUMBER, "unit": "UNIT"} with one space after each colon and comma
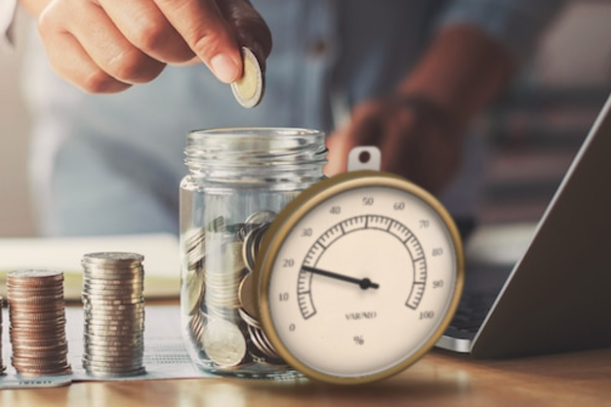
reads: {"value": 20, "unit": "%"}
